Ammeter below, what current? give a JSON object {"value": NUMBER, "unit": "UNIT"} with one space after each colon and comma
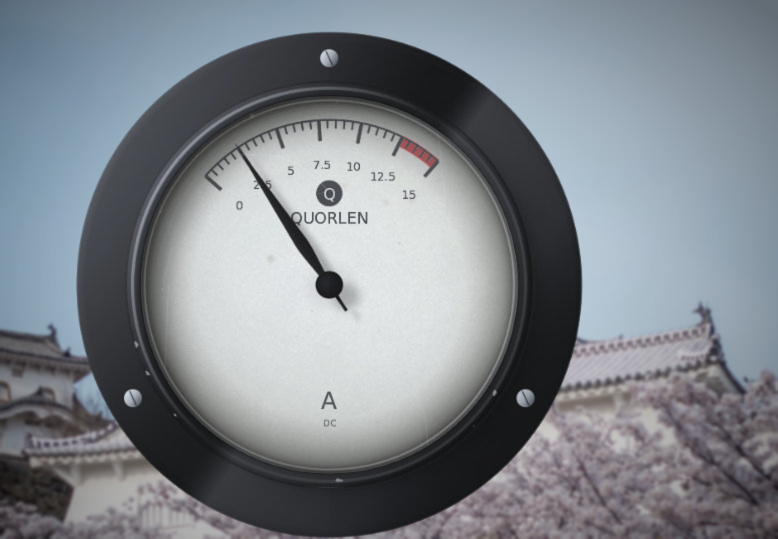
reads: {"value": 2.5, "unit": "A"}
